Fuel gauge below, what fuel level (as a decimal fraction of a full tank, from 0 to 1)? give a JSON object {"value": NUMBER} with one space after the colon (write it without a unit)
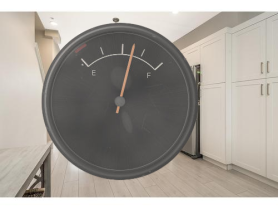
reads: {"value": 0.625}
